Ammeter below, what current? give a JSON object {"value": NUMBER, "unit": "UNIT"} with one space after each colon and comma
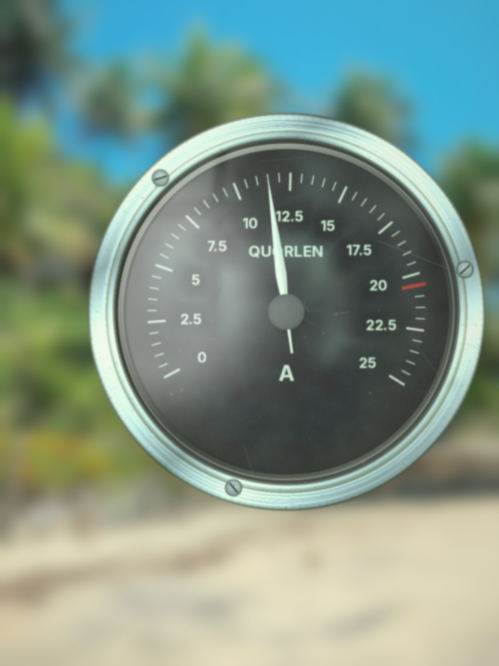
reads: {"value": 11.5, "unit": "A"}
